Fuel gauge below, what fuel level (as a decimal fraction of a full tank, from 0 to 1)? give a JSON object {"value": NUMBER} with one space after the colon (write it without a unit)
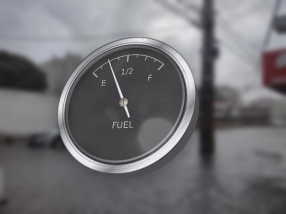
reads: {"value": 0.25}
